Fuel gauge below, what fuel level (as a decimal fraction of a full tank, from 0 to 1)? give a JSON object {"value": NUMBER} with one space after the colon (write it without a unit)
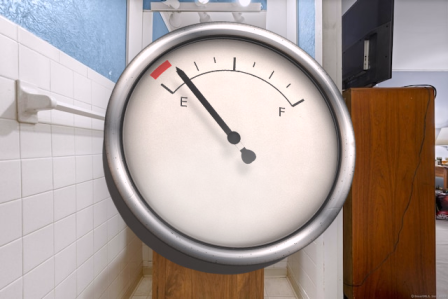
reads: {"value": 0.125}
